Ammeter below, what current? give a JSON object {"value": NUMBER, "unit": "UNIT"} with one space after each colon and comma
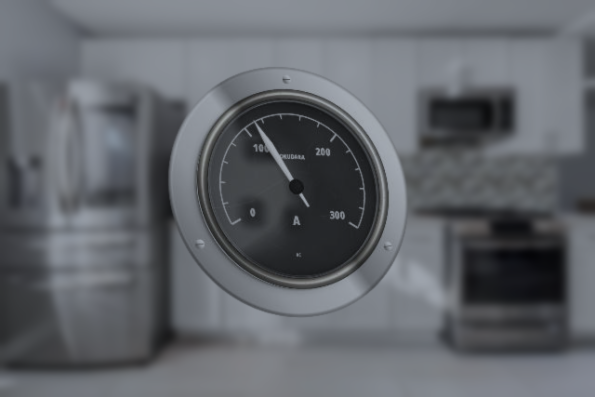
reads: {"value": 110, "unit": "A"}
